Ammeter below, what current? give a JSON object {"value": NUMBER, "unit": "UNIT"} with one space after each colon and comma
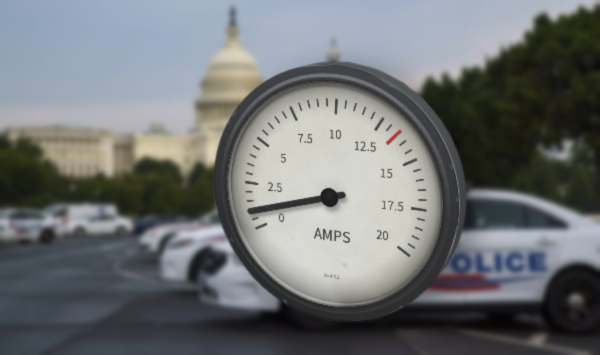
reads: {"value": 1, "unit": "A"}
